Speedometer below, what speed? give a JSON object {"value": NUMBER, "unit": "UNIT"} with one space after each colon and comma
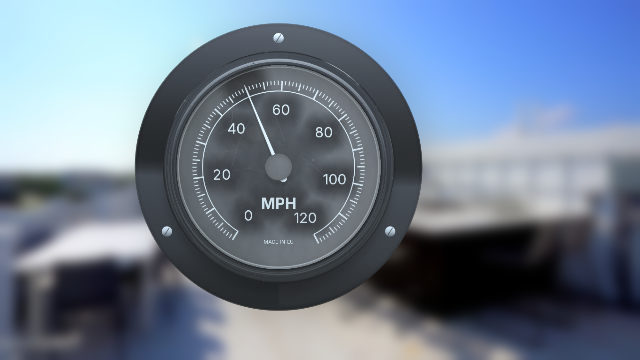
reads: {"value": 50, "unit": "mph"}
